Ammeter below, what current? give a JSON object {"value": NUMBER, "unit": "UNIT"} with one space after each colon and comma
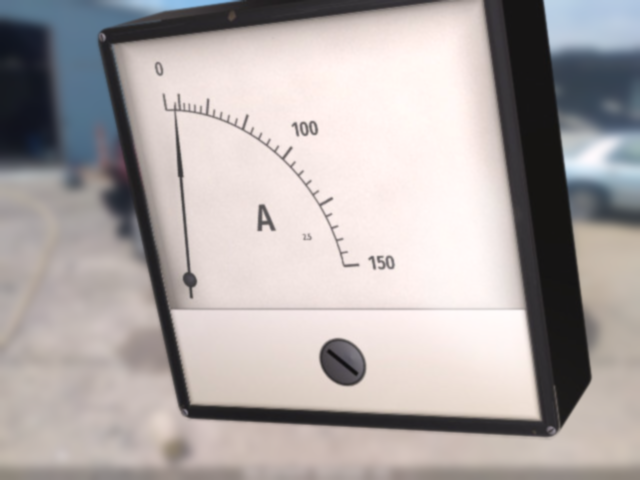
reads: {"value": 25, "unit": "A"}
